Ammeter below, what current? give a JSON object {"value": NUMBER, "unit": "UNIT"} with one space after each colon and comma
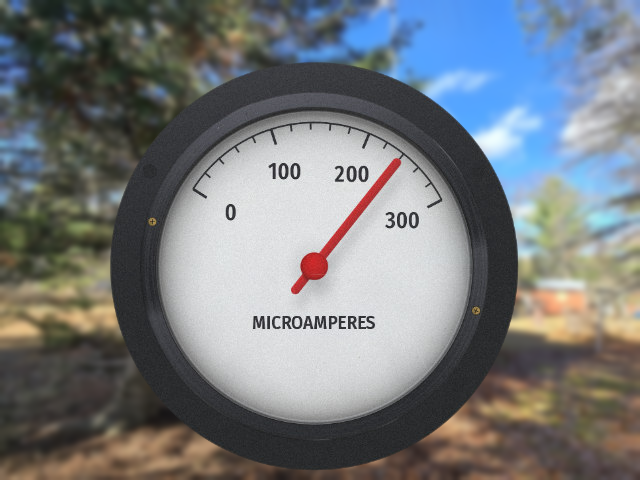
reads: {"value": 240, "unit": "µA"}
